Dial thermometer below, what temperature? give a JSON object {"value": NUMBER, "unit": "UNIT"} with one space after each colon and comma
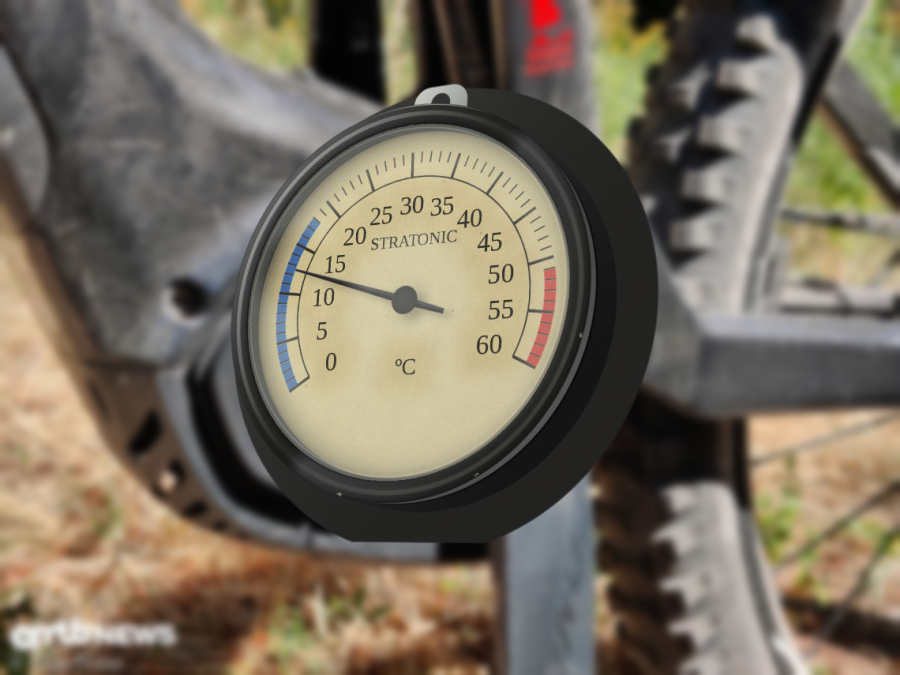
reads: {"value": 12.5, "unit": "°C"}
